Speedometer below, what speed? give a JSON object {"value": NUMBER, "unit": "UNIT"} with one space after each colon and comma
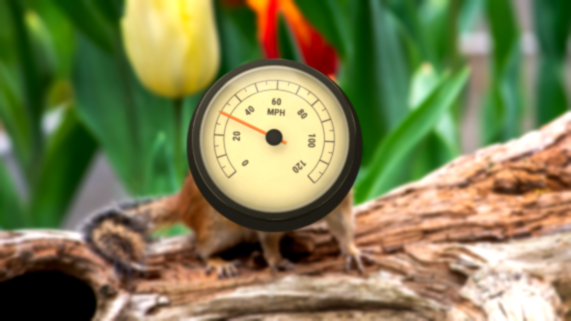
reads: {"value": 30, "unit": "mph"}
